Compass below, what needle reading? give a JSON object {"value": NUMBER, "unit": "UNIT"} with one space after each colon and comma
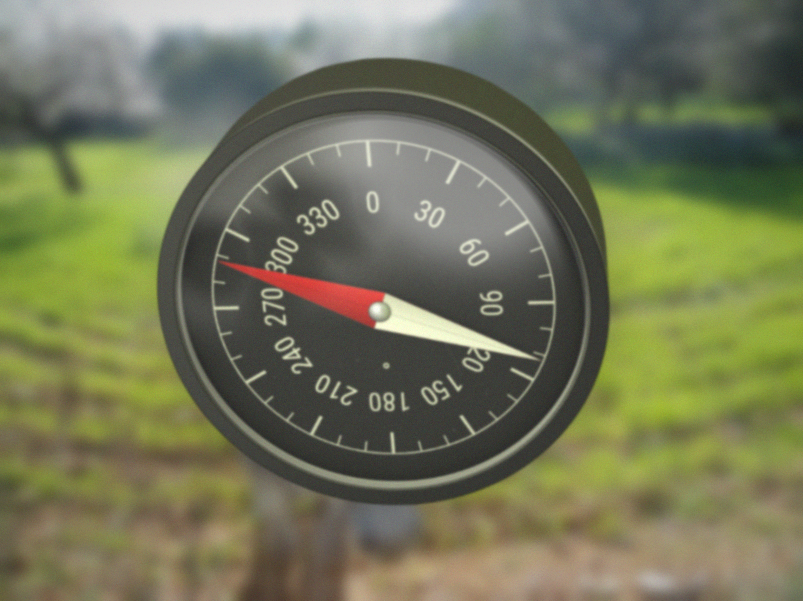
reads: {"value": 290, "unit": "°"}
